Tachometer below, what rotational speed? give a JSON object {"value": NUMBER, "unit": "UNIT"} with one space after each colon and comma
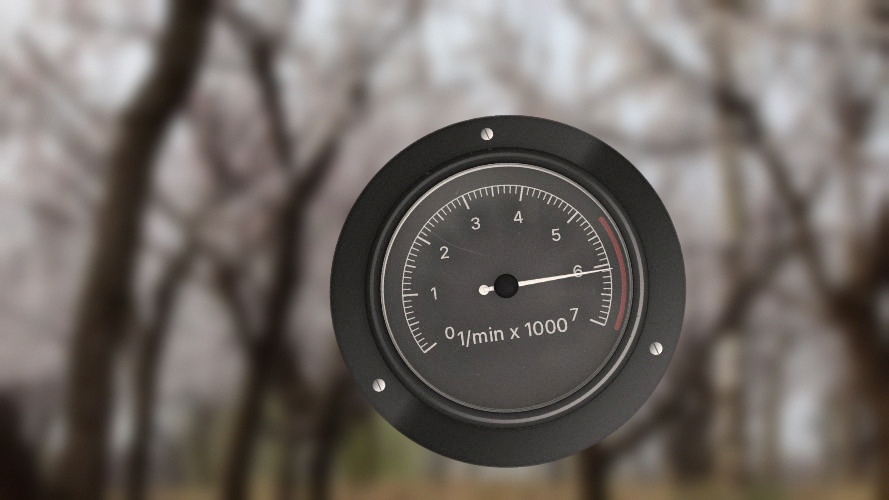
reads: {"value": 6100, "unit": "rpm"}
